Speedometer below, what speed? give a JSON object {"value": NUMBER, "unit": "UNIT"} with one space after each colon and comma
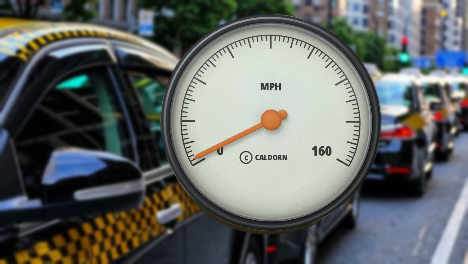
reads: {"value": 2, "unit": "mph"}
